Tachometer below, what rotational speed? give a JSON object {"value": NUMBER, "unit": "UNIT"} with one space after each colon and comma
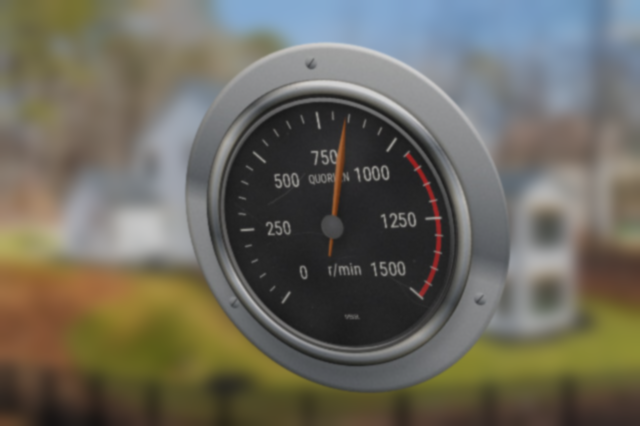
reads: {"value": 850, "unit": "rpm"}
